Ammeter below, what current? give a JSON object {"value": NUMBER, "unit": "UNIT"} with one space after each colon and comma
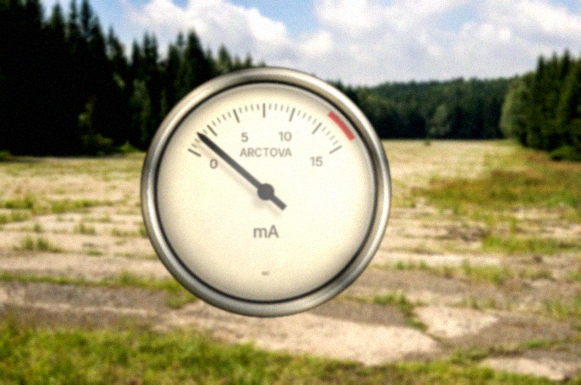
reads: {"value": 1.5, "unit": "mA"}
